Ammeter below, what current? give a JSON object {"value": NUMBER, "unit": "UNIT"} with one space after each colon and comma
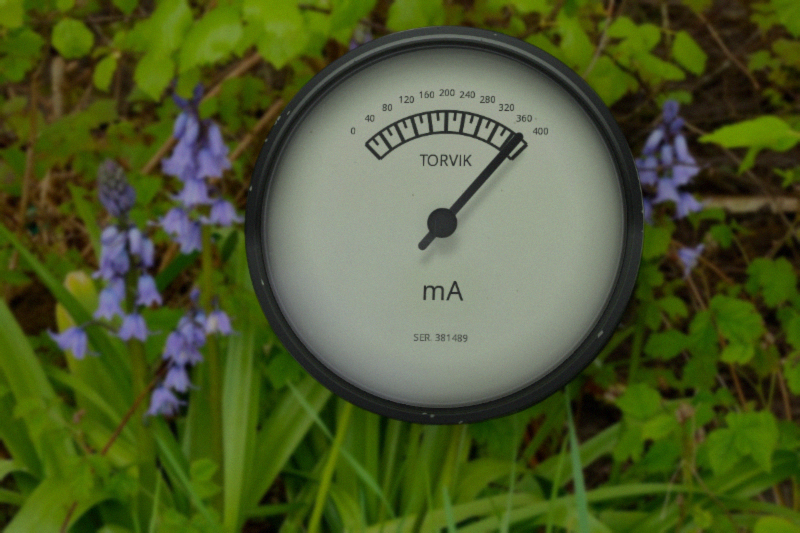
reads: {"value": 380, "unit": "mA"}
